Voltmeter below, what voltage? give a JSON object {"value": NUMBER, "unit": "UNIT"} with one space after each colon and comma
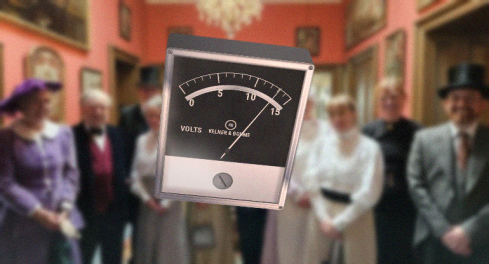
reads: {"value": 13, "unit": "V"}
